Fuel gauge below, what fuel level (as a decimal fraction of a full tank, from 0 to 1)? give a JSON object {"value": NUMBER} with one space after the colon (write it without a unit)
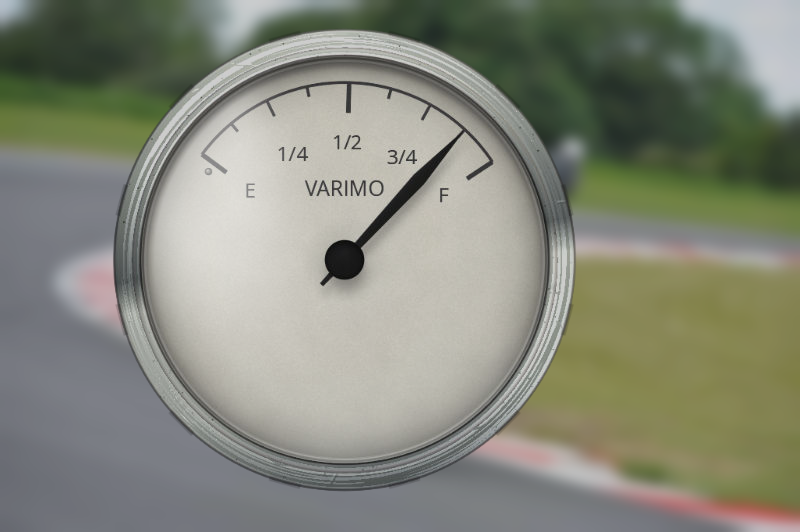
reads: {"value": 0.875}
